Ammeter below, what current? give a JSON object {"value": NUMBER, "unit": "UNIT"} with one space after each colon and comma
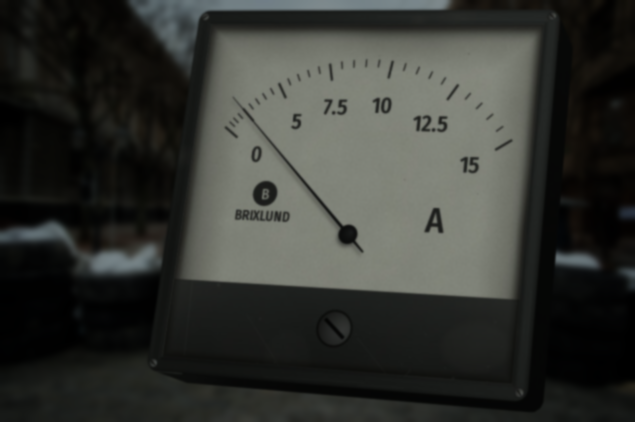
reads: {"value": 2.5, "unit": "A"}
